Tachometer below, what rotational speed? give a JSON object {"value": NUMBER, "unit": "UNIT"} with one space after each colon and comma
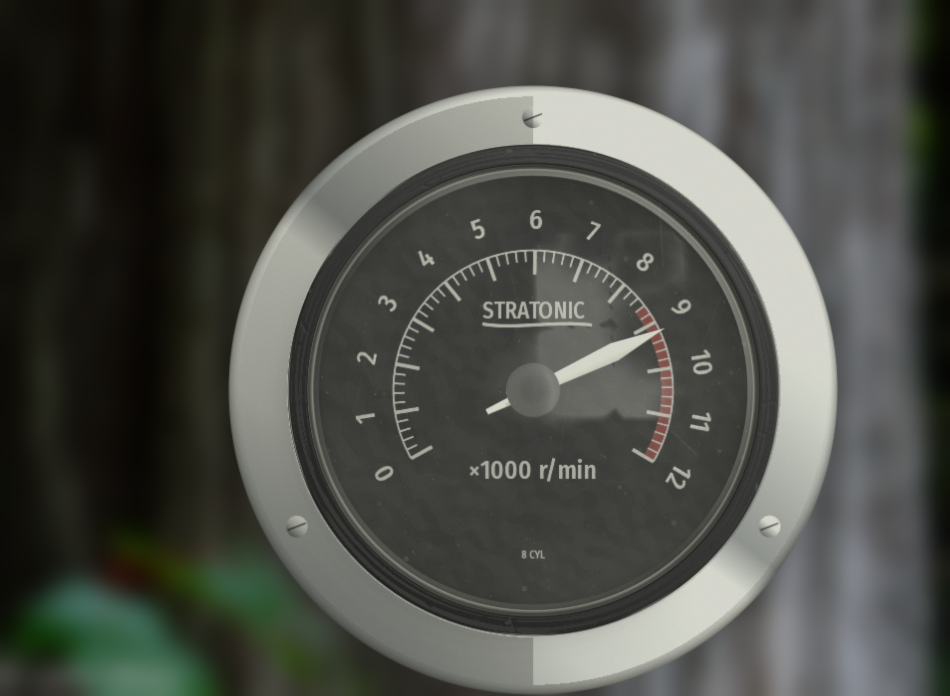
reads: {"value": 9200, "unit": "rpm"}
